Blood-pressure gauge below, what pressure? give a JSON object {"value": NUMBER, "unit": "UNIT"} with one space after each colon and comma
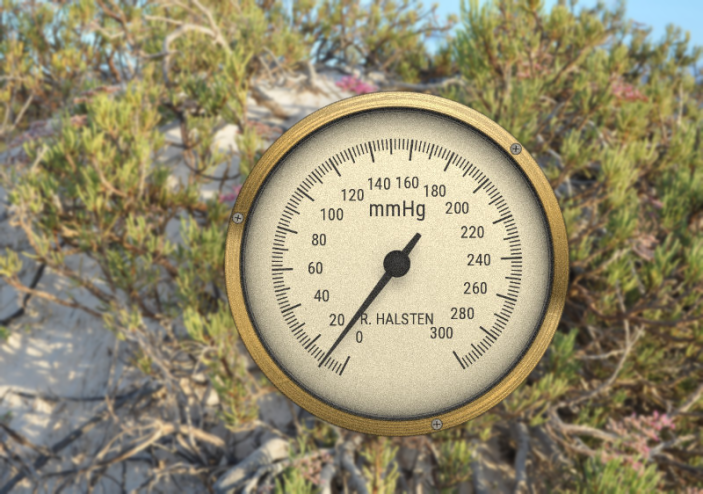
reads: {"value": 10, "unit": "mmHg"}
